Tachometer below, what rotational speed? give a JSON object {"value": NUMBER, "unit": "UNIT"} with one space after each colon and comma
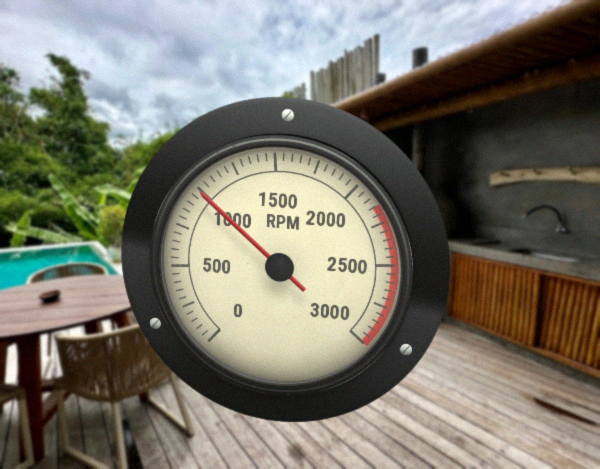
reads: {"value": 1000, "unit": "rpm"}
